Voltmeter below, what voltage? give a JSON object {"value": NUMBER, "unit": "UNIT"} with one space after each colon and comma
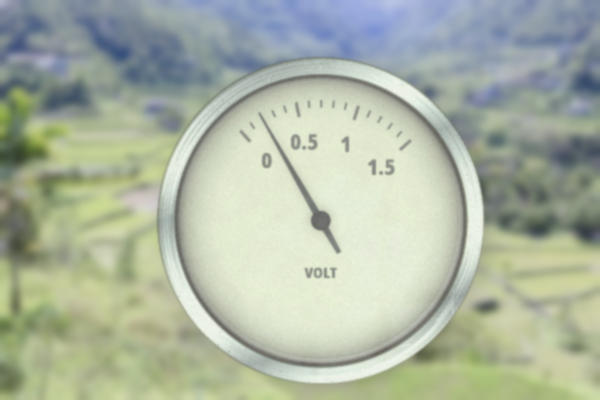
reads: {"value": 0.2, "unit": "V"}
